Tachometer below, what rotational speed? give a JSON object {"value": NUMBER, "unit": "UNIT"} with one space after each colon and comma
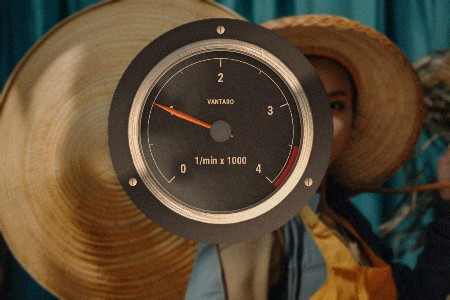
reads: {"value": 1000, "unit": "rpm"}
